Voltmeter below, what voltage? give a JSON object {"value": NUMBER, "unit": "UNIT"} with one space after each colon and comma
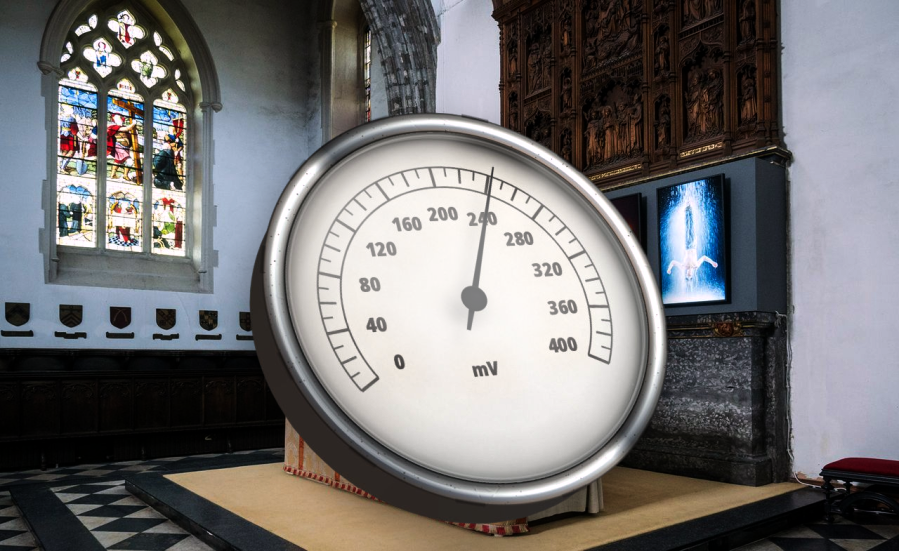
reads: {"value": 240, "unit": "mV"}
